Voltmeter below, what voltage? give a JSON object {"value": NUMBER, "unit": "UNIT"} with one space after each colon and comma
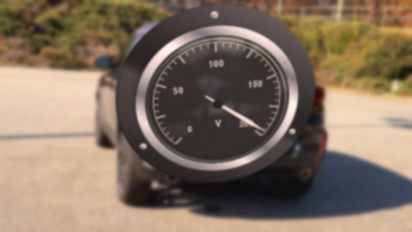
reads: {"value": 195, "unit": "V"}
